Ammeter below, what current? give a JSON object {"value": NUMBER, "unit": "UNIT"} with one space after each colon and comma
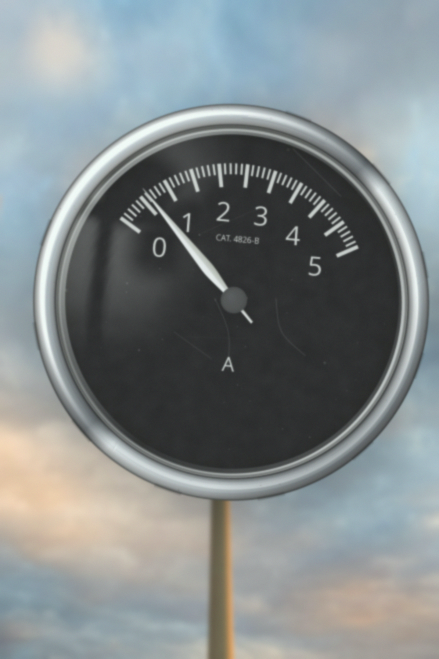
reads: {"value": 0.6, "unit": "A"}
